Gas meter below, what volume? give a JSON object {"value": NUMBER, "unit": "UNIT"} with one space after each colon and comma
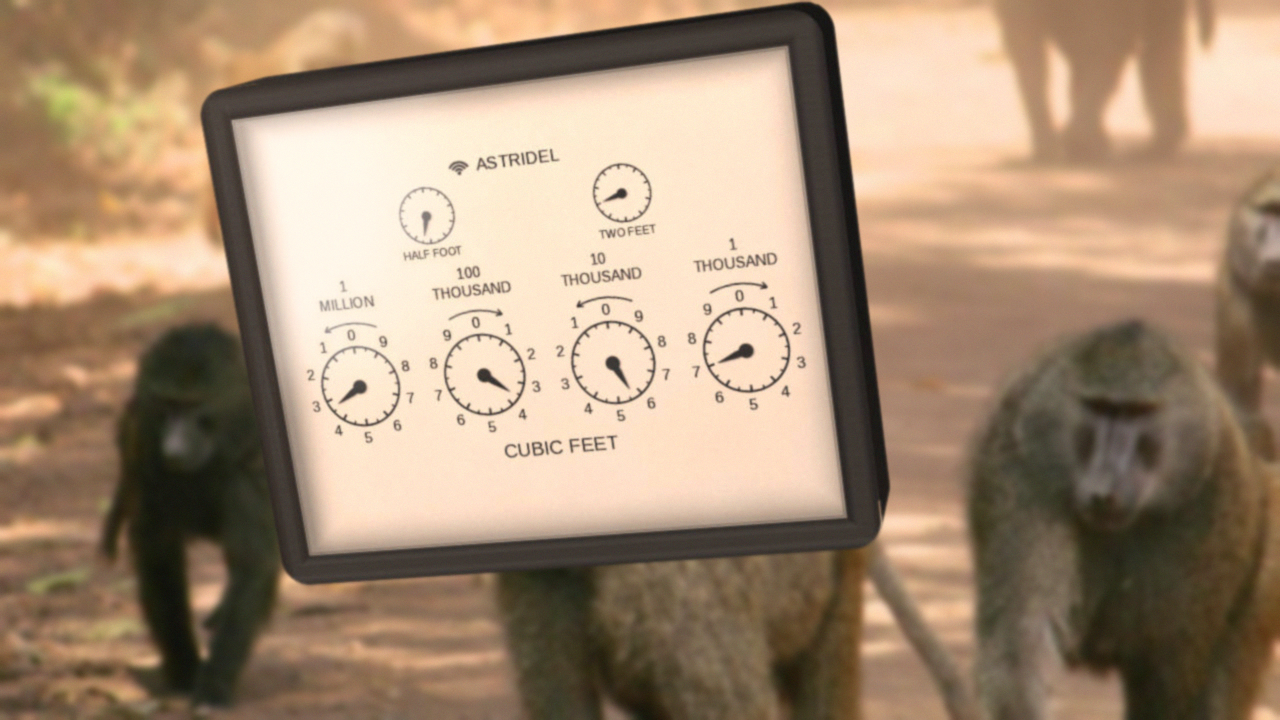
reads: {"value": 335700, "unit": "ft³"}
